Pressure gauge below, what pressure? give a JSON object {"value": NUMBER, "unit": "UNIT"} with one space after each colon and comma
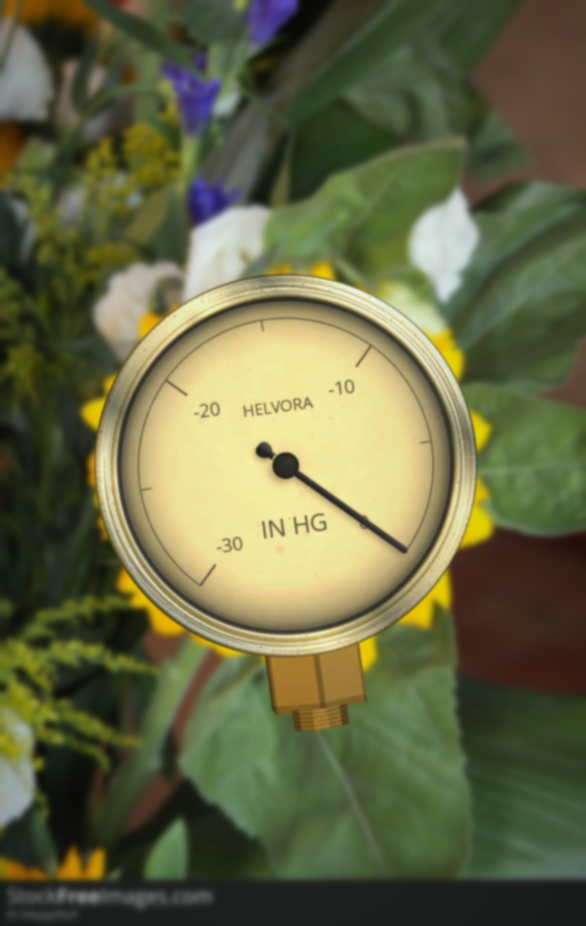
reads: {"value": 0, "unit": "inHg"}
